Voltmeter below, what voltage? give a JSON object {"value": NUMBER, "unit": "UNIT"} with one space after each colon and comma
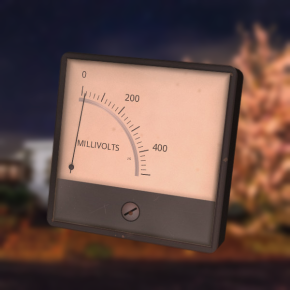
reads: {"value": 20, "unit": "mV"}
